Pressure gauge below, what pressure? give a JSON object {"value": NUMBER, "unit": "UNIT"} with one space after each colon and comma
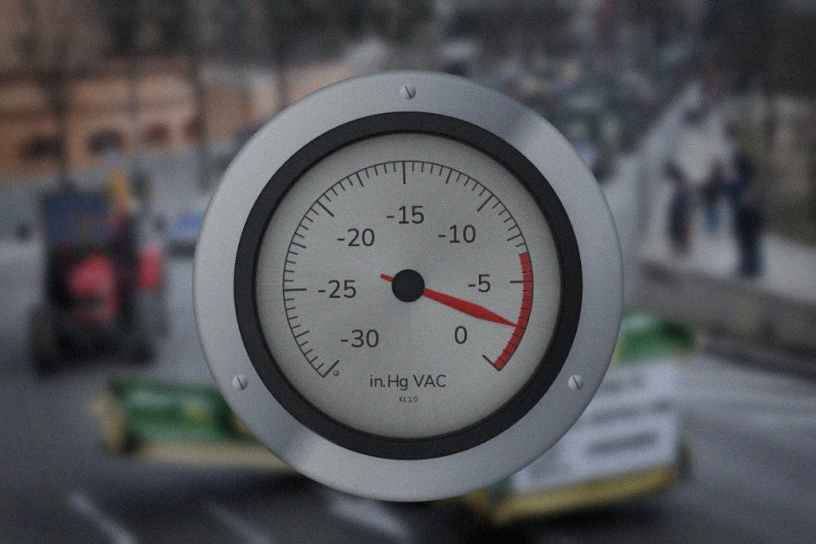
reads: {"value": -2.5, "unit": "inHg"}
